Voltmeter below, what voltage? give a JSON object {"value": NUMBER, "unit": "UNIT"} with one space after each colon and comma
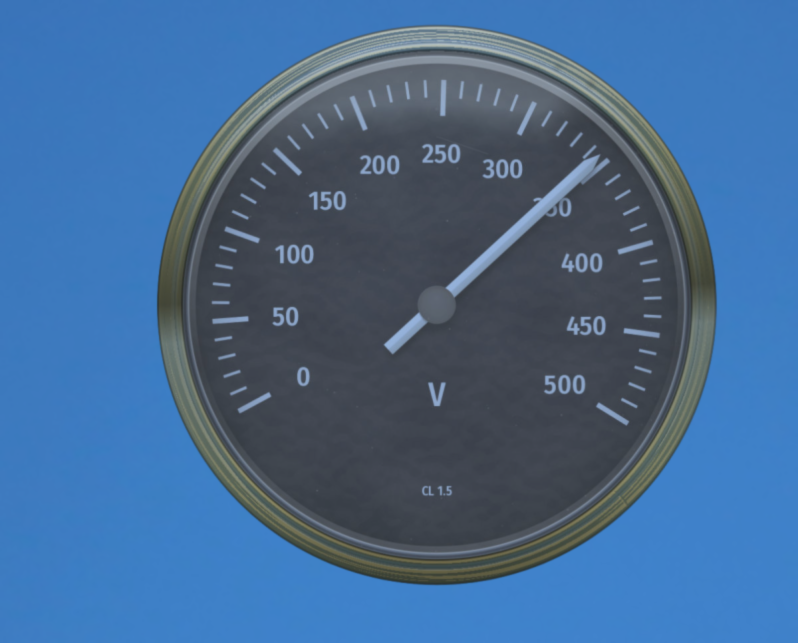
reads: {"value": 345, "unit": "V"}
